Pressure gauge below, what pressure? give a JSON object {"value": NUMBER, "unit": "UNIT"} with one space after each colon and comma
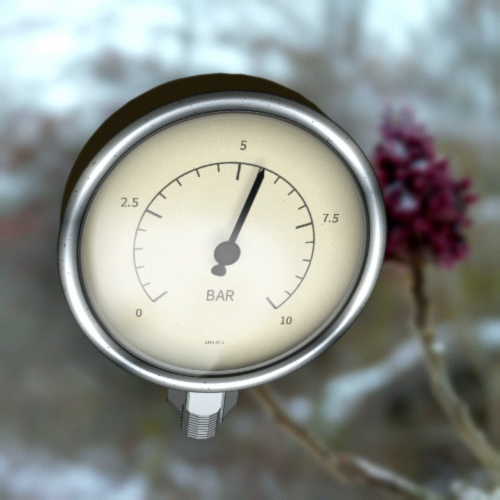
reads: {"value": 5.5, "unit": "bar"}
